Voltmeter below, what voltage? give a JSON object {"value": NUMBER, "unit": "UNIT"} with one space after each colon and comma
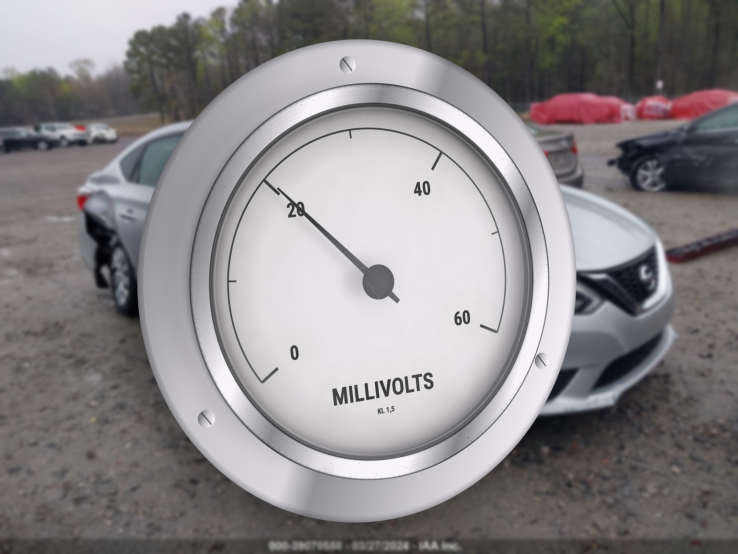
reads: {"value": 20, "unit": "mV"}
